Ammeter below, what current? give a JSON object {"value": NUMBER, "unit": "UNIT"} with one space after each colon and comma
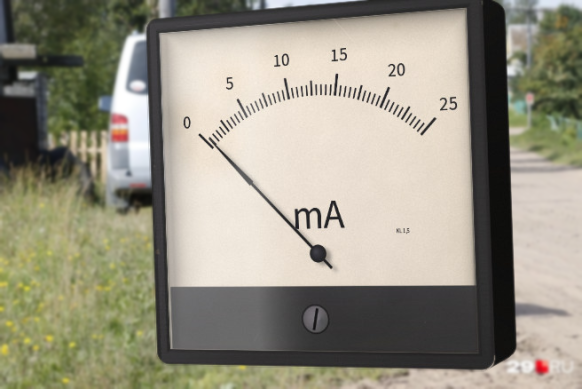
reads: {"value": 0.5, "unit": "mA"}
